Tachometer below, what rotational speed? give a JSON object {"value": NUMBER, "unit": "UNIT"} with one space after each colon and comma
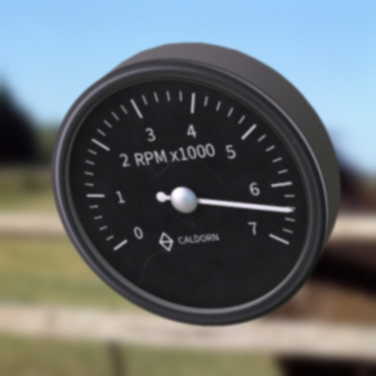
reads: {"value": 6400, "unit": "rpm"}
